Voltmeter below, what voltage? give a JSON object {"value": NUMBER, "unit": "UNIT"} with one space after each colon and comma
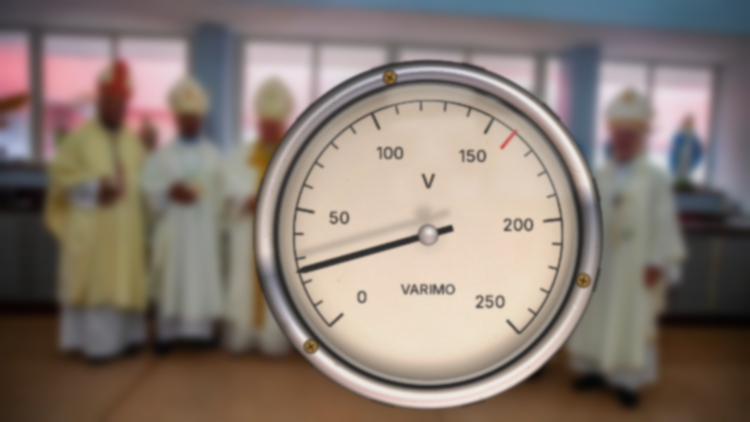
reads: {"value": 25, "unit": "V"}
